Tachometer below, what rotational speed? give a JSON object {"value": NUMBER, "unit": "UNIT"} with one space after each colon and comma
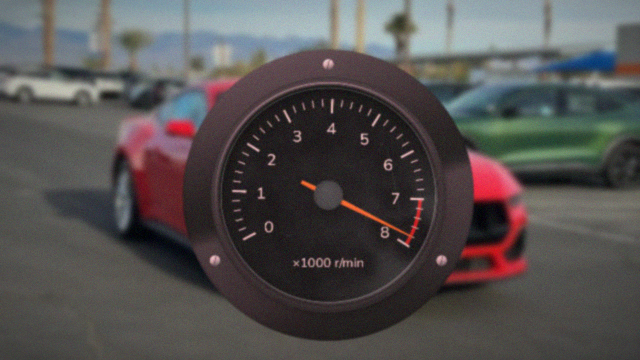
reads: {"value": 7800, "unit": "rpm"}
